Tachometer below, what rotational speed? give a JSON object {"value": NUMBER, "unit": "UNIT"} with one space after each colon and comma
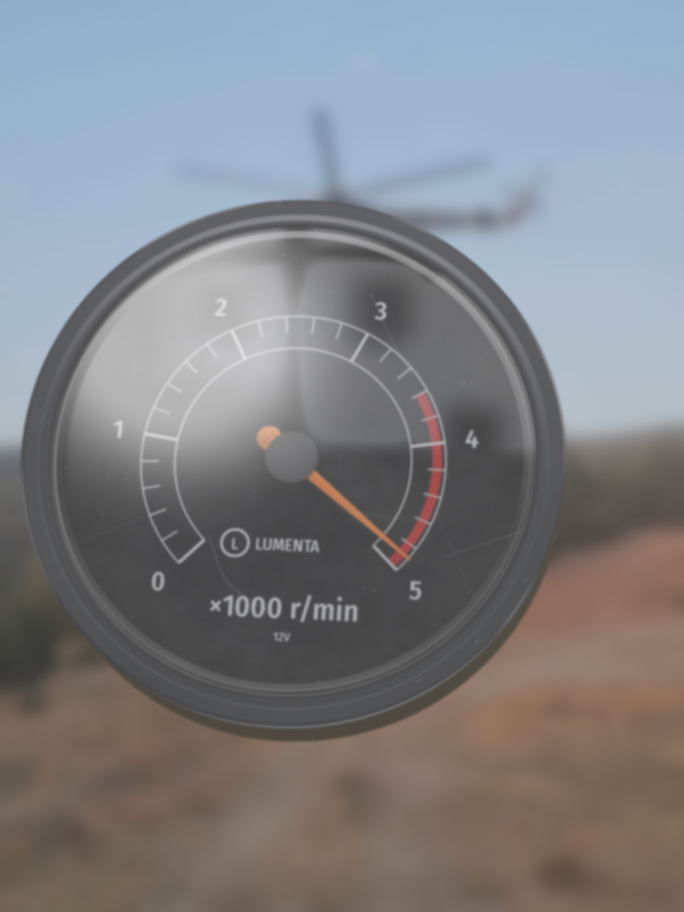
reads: {"value": 4900, "unit": "rpm"}
